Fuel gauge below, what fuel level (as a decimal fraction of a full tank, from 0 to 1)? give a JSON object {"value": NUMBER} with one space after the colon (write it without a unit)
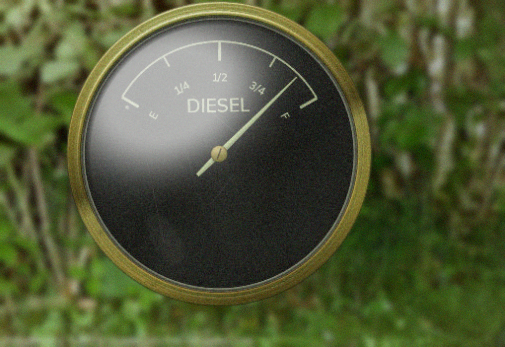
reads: {"value": 0.875}
